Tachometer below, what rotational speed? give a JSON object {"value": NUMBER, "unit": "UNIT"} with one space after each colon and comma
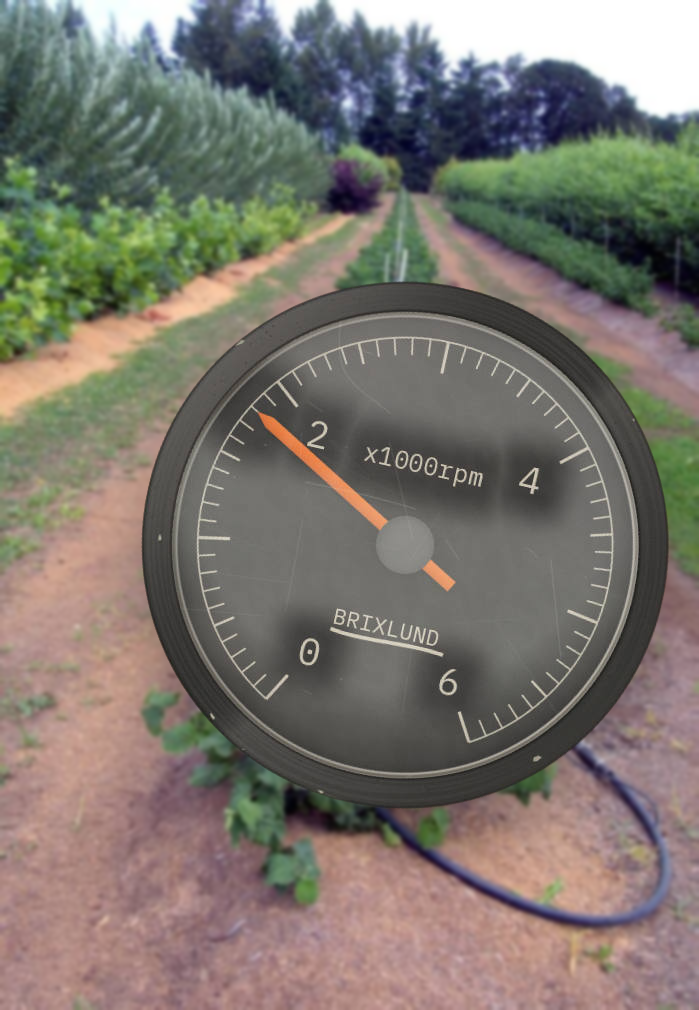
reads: {"value": 1800, "unit": "rpm"}
